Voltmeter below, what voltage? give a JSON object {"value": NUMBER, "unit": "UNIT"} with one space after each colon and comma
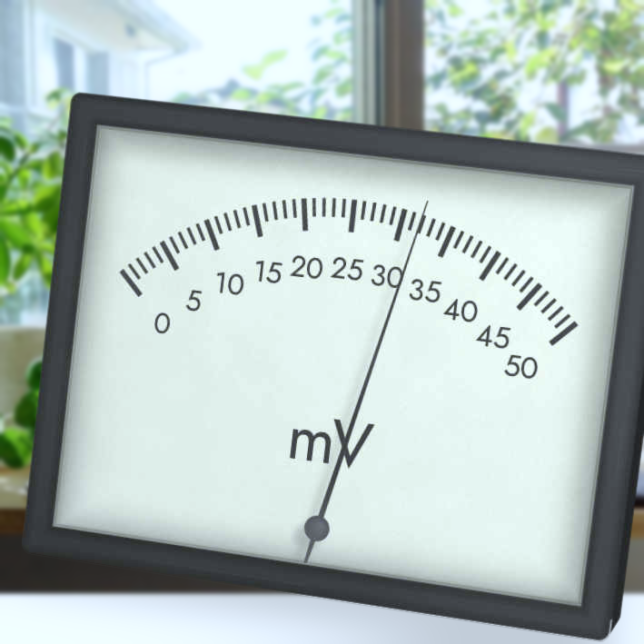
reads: {"value": 32, "unit": "mV"}
